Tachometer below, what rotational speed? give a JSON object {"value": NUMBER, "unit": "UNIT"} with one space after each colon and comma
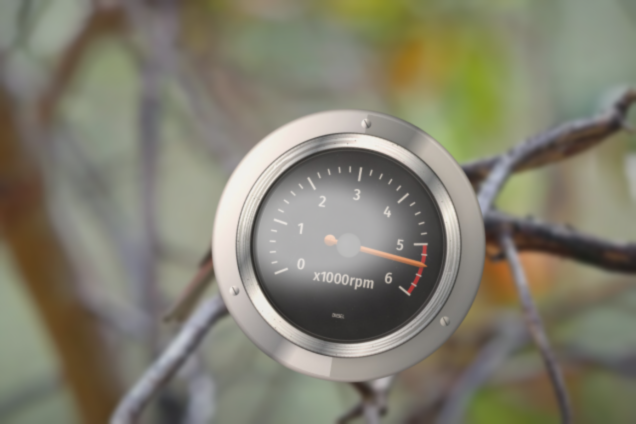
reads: {"value": 5400, "unit": "rpm"}
